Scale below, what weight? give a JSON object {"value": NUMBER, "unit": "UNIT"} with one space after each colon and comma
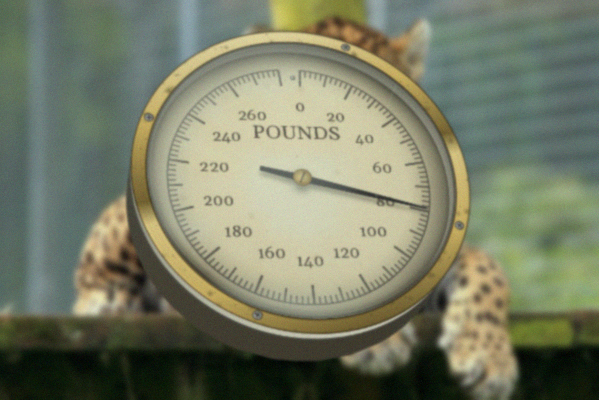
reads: {"value": 80, "unit": "lb"}
